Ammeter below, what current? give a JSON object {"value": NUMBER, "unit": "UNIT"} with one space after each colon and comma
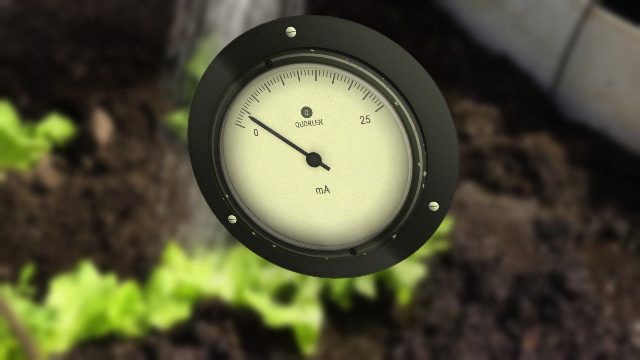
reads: {"value": 2.5, "unit": "mA"}
